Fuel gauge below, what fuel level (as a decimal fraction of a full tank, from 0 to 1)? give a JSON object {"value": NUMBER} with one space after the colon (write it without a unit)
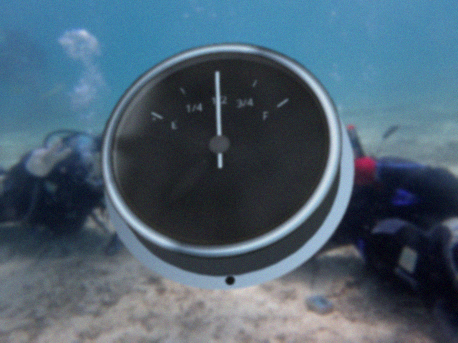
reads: {"value": 0.5}
